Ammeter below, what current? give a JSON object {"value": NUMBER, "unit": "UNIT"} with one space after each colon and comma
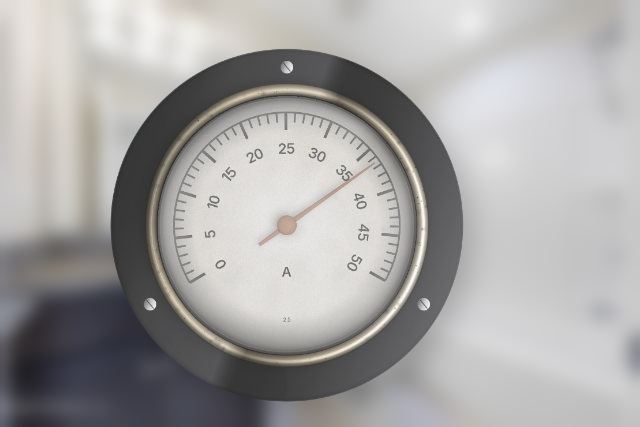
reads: {"value": 36.5, "unit": "A"}
